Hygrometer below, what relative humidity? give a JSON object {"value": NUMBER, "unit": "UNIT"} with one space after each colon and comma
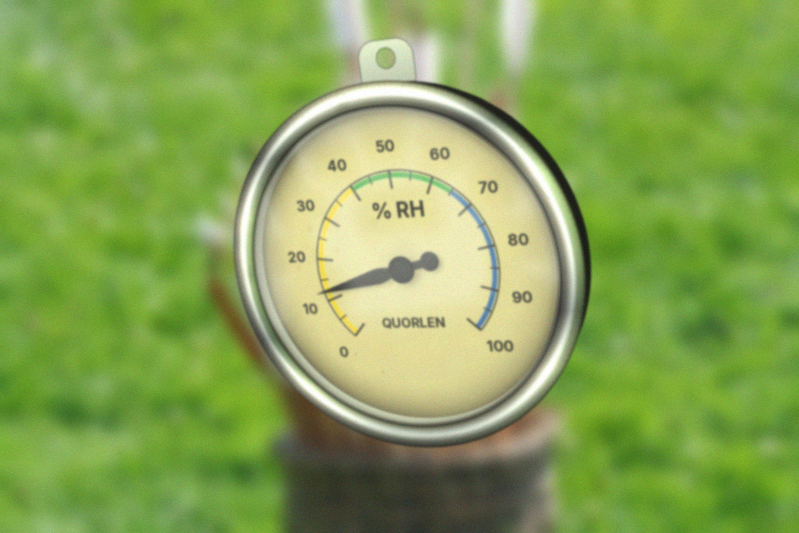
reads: {"value": 12.5, "unit": "%"}
